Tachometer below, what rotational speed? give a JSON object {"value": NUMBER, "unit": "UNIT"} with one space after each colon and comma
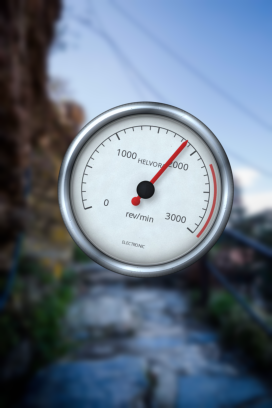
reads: {"value": 1850, "unit": "rpm"}
